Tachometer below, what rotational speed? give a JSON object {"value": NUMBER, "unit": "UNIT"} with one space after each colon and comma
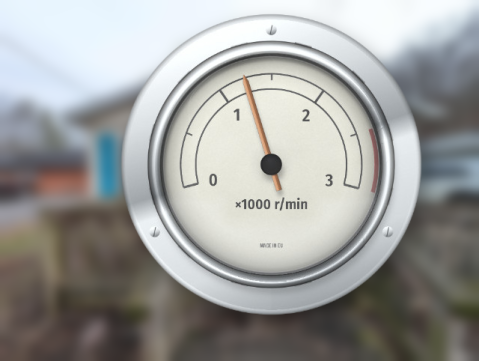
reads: {"value": 1250, "unit": "rpm"}
